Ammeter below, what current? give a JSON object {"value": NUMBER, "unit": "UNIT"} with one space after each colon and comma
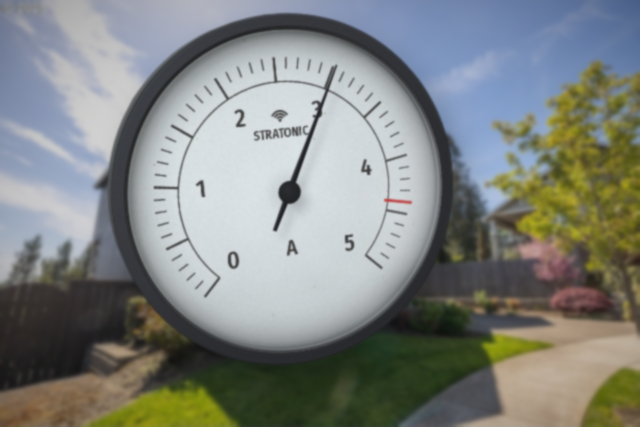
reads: {"value": 3, "unit": "A"}
